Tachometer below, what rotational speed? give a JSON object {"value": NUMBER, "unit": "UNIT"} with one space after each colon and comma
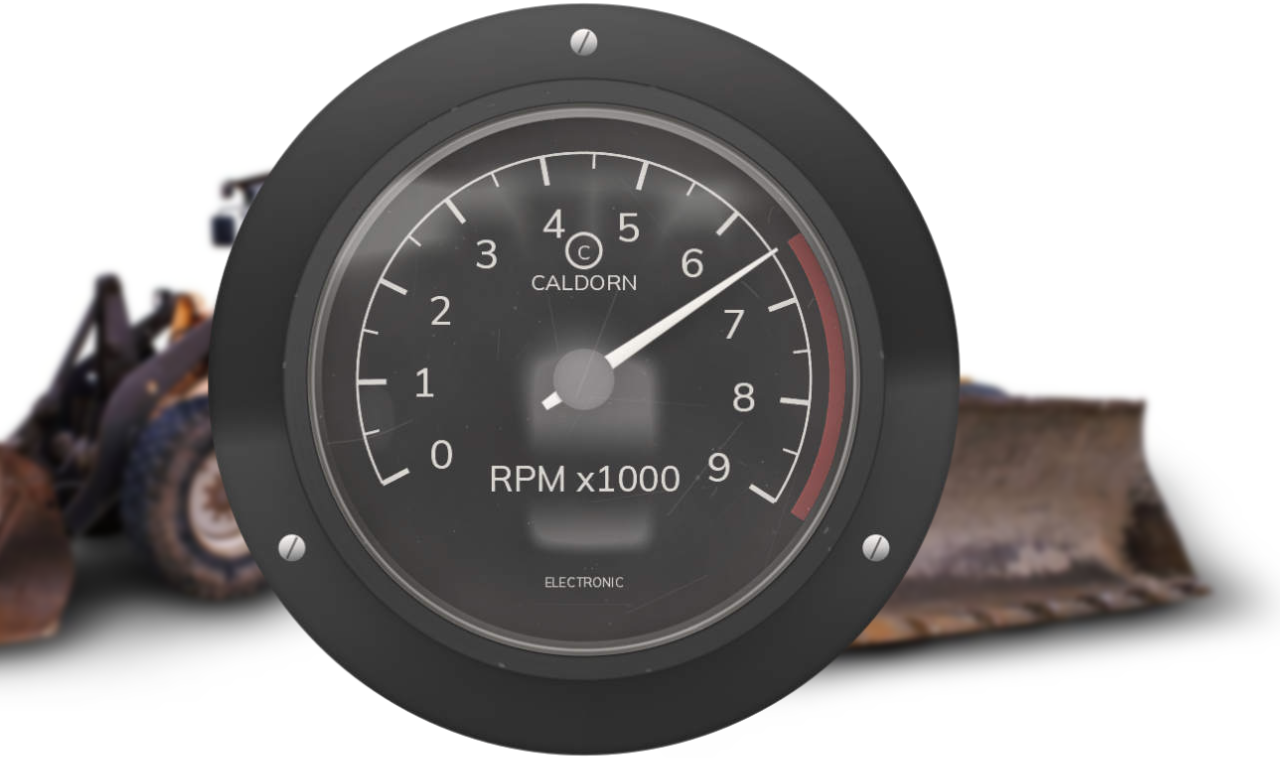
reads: {"value": 6500, "unit": "rpm"}
